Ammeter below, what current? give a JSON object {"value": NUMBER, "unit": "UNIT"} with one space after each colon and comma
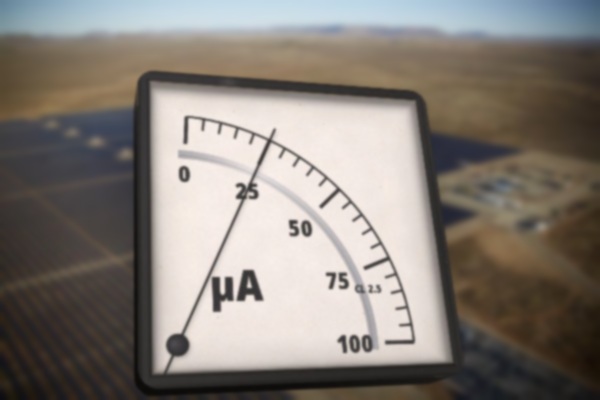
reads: {"value": 25, "unit": "µA"}
